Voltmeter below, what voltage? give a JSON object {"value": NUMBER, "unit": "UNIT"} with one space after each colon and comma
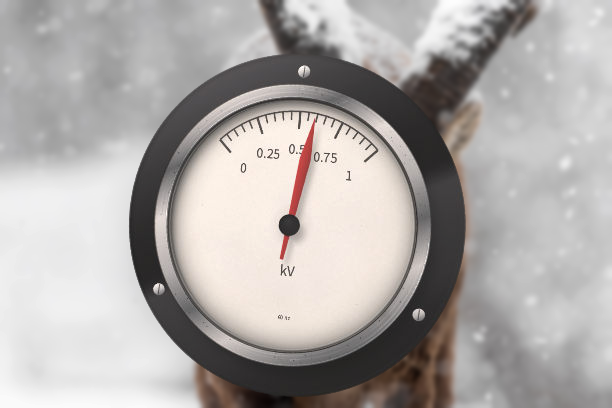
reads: {"value": 0.6, "unit": "kV"}
